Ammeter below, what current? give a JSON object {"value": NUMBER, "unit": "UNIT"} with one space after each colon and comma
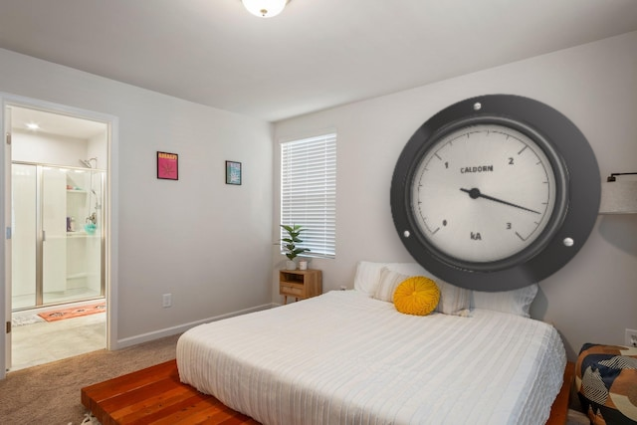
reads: {"value": 2.7, "unit": "kA"}
